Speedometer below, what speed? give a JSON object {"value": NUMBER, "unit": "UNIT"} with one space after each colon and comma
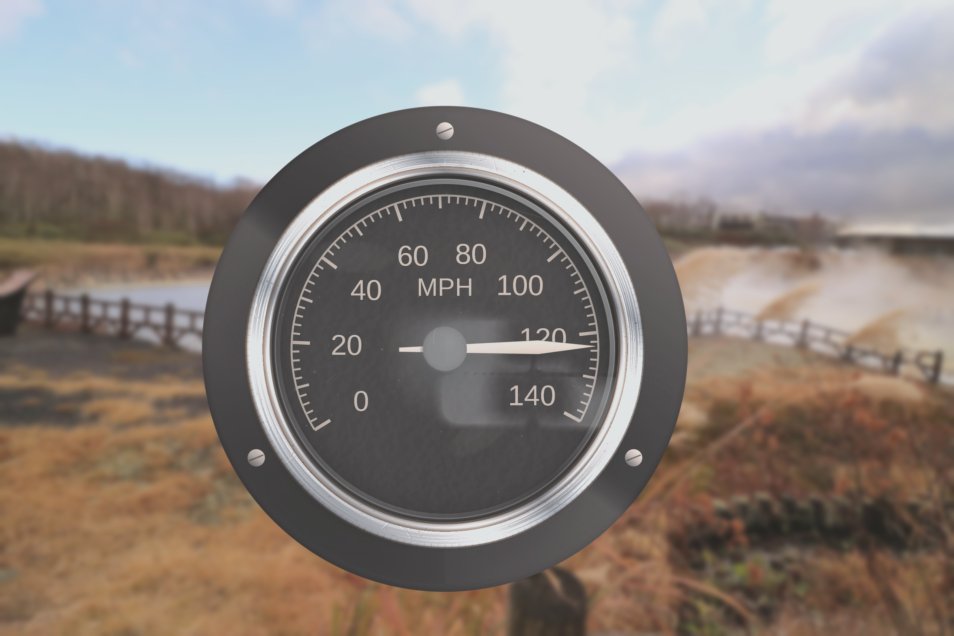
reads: {"value": 123, "unit": "mph"}
